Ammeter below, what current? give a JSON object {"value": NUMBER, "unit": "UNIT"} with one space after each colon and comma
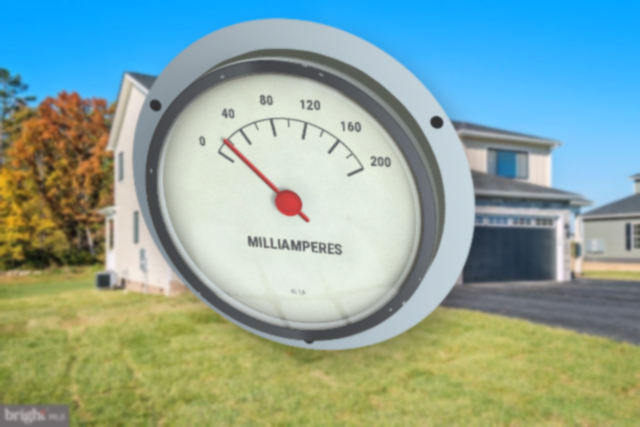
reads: {"value": 20, "unit": "mA"}
